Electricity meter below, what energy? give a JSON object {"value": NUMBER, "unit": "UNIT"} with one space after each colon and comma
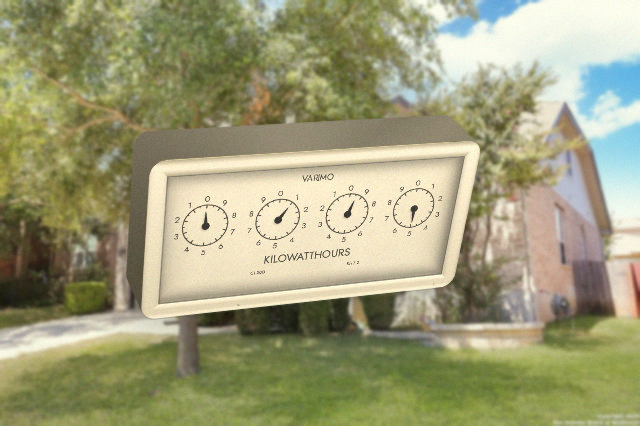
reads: {"value": 95, "unit": "kWh"}
